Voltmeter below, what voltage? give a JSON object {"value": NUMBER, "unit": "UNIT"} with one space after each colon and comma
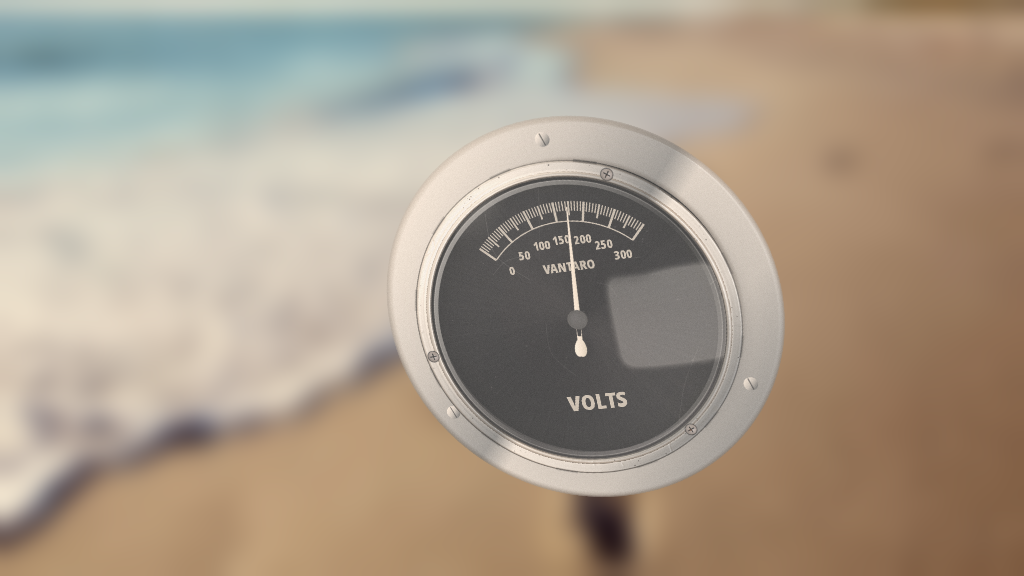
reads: {"value": 175, "unit": "V"}
